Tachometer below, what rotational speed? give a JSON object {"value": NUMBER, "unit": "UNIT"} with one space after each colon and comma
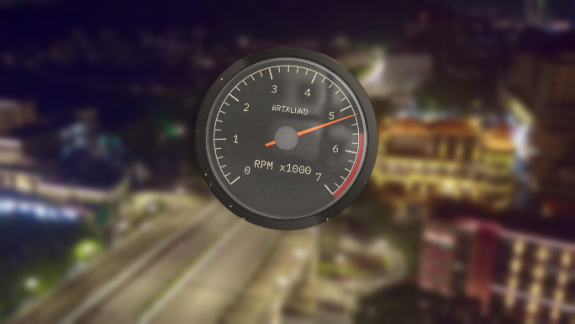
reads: {"value": 5200, "unit": "rpm"}
